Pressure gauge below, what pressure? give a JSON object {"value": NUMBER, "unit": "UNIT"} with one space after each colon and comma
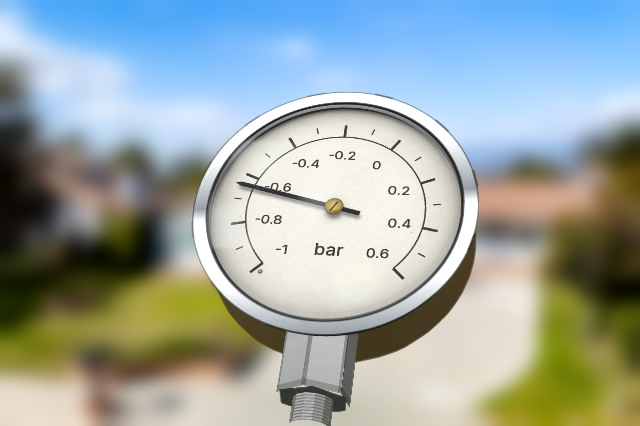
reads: {"value": -0.65, "unit": "bar"}
